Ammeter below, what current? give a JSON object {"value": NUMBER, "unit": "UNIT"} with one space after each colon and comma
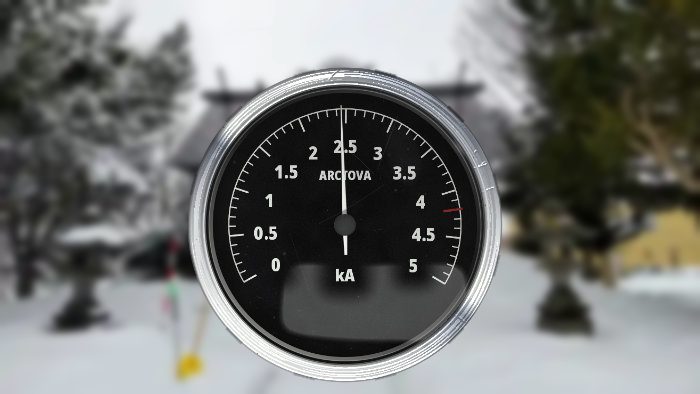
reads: {"value": 2.45, "unit": "kA"}
